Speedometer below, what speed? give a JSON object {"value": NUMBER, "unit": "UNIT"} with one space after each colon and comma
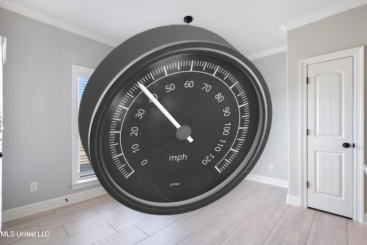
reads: {"value": 40, "unit": "mph"}
